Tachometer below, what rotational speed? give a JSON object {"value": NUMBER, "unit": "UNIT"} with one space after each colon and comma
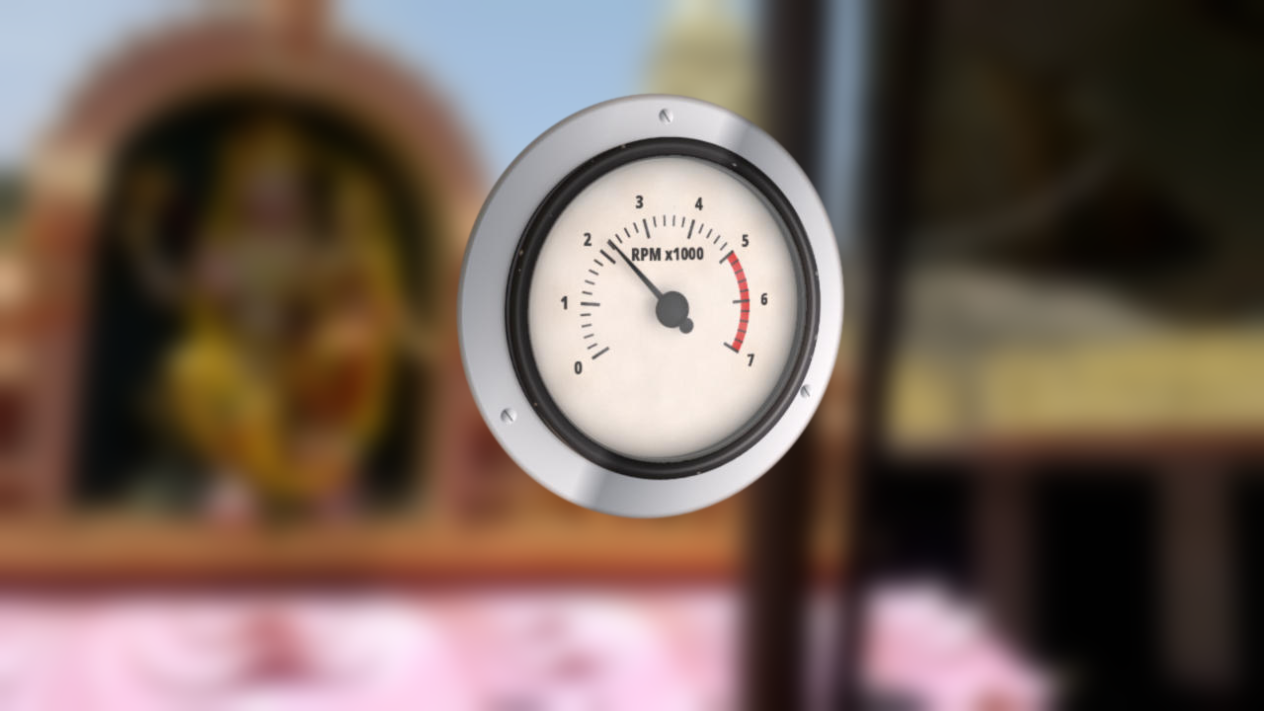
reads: {"value": 2200, "unit": "rpm"}
